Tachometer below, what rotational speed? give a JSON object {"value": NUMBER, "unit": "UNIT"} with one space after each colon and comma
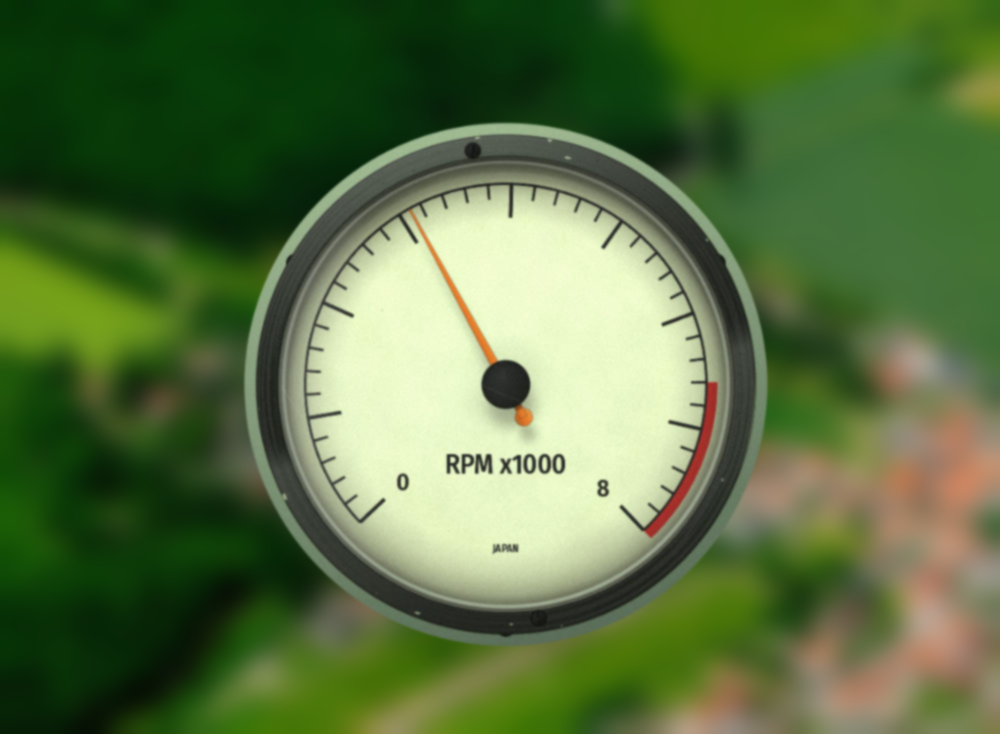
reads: {"value": 3100, "unit": "rpm"}
